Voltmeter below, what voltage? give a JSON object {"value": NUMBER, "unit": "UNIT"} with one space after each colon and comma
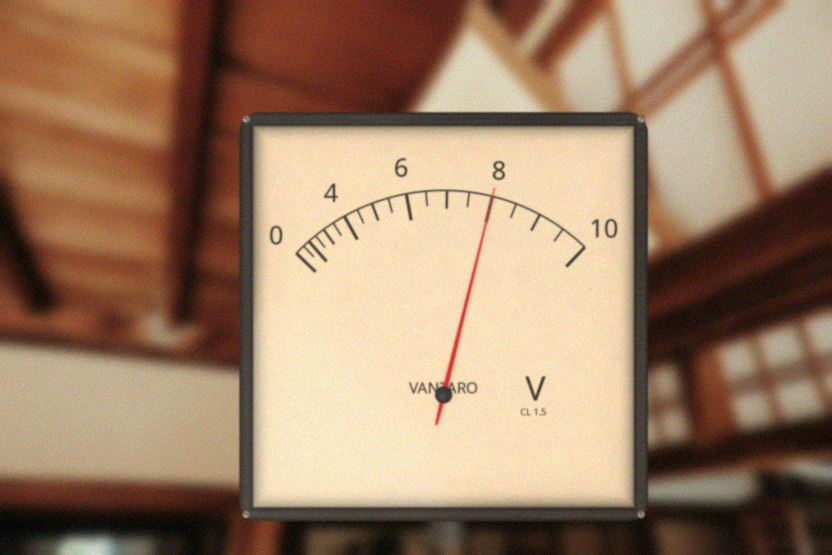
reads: {"value": 8, "unit": "V"}
